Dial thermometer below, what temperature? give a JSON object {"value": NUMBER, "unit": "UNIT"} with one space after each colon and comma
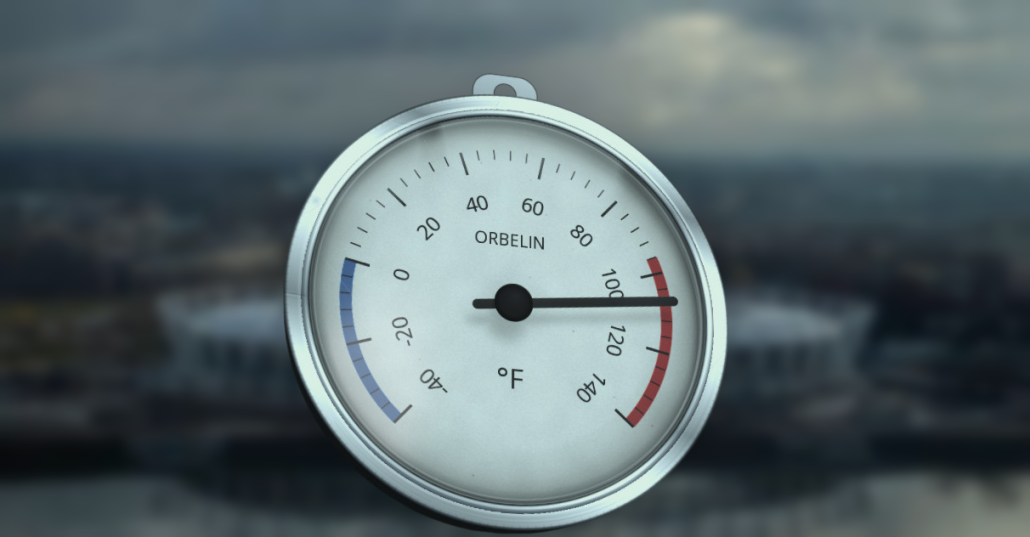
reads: {"value": 108, "unit": "°F"}
